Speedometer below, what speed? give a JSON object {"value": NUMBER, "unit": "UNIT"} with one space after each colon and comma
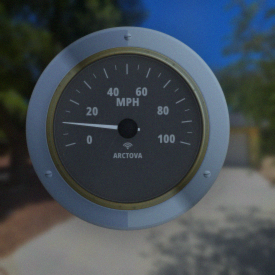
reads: {"value": 10, "unit": "mph"}
